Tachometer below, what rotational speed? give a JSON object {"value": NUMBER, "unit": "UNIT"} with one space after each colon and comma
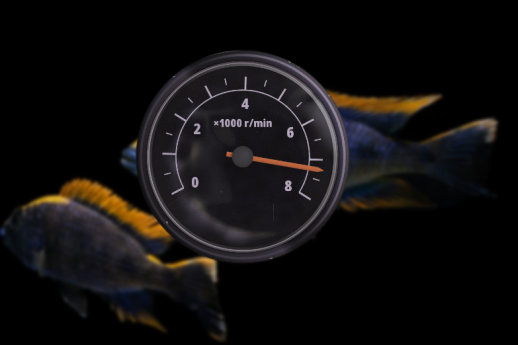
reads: {"value": 7250, "unit": "rpm"}
